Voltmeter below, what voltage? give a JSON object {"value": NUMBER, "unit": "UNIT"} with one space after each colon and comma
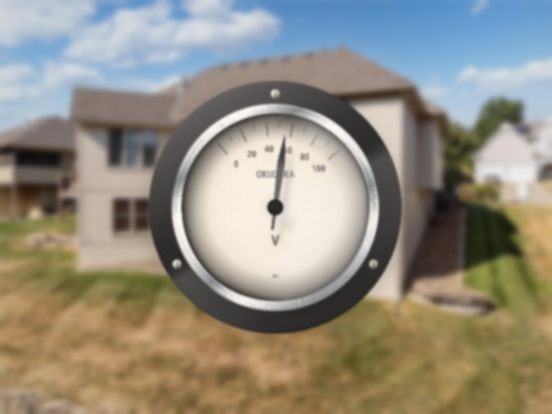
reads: {"value": 55, "unit": "V"}
